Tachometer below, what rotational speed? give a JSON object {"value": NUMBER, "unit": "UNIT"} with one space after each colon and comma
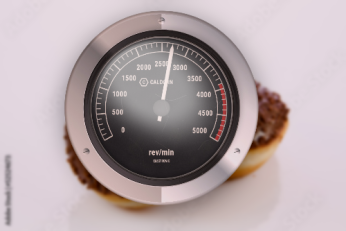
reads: {"value": 2700, "unit": "rpm"}
